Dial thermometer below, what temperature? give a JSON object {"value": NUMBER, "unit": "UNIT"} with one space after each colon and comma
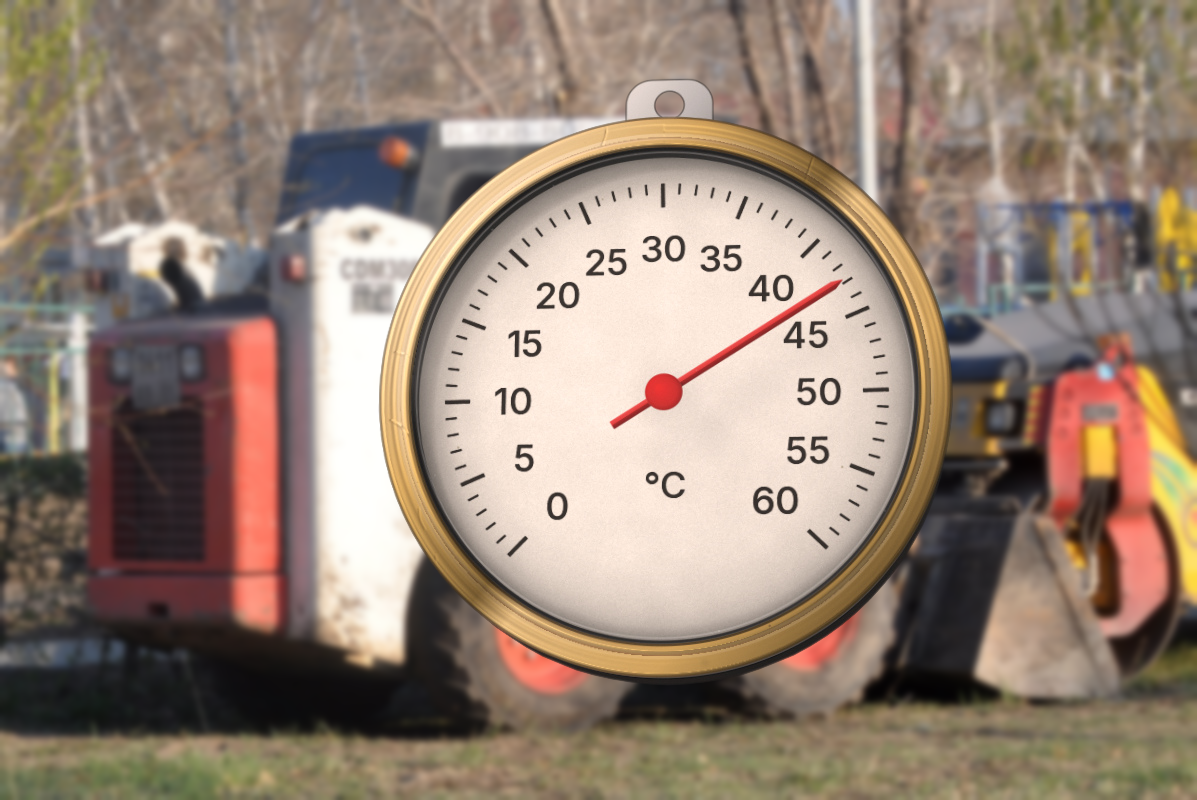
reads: {"value": 43, "unit": "°C"}
